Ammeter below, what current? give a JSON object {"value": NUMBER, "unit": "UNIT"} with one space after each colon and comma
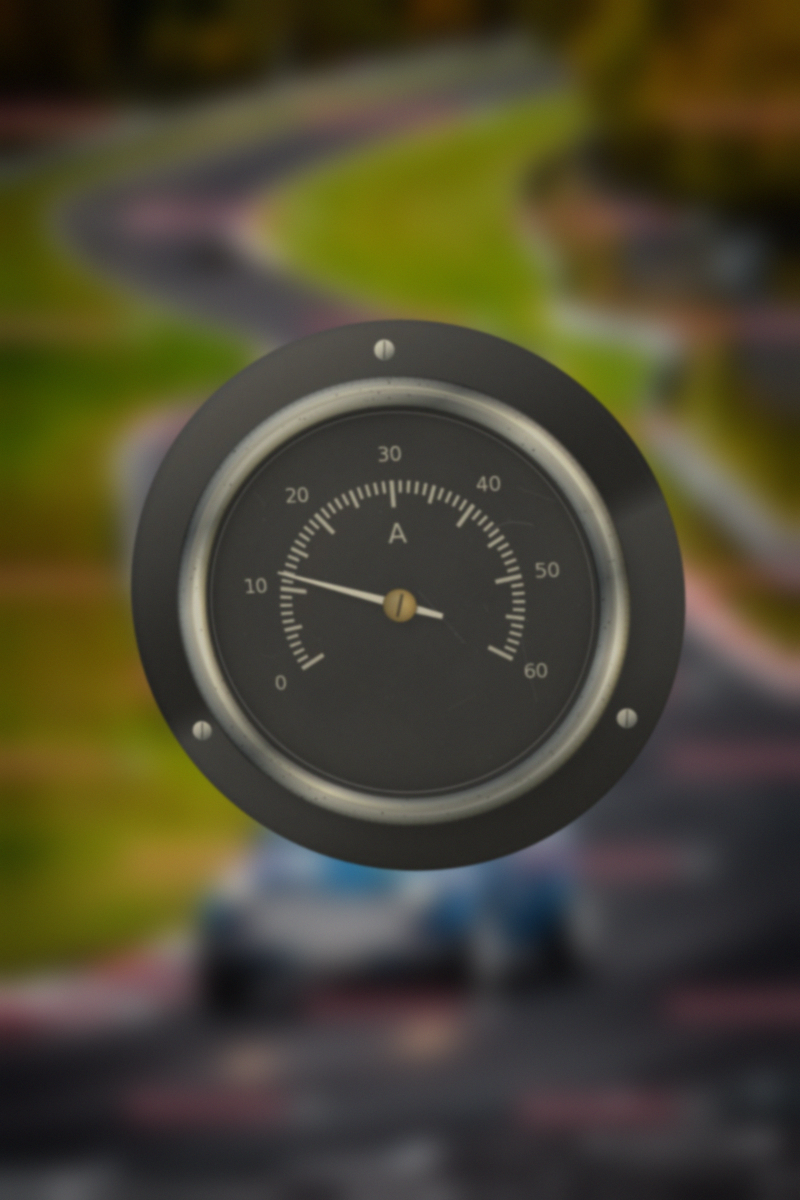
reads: {"value": 12, "unit": "A"}
